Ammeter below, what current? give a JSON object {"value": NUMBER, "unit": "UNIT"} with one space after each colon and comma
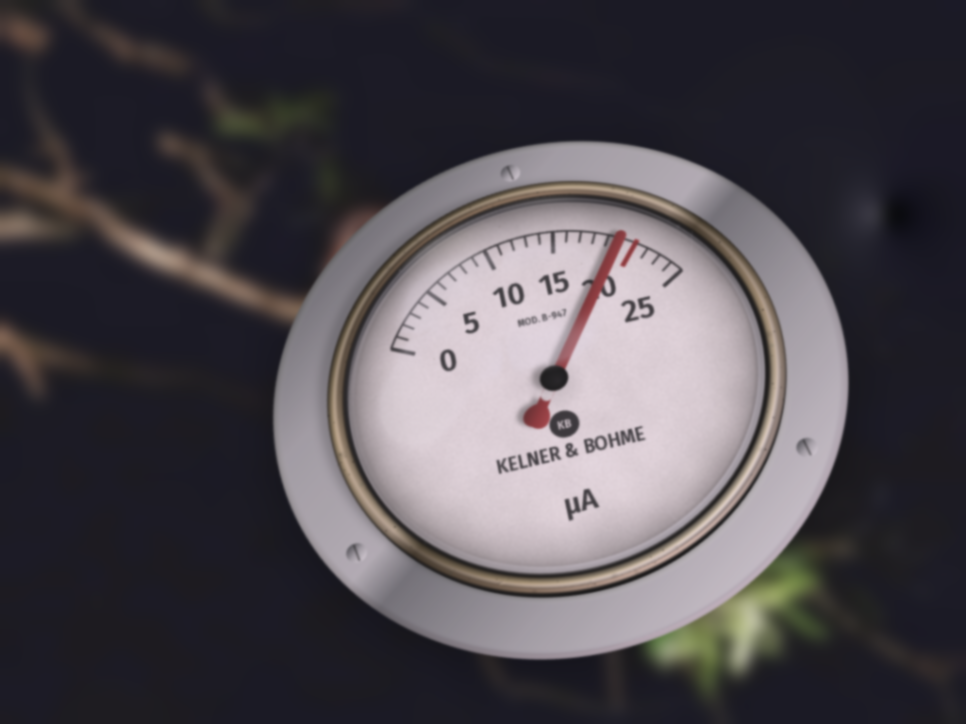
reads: {"value": 20, "unit": "µA"}
